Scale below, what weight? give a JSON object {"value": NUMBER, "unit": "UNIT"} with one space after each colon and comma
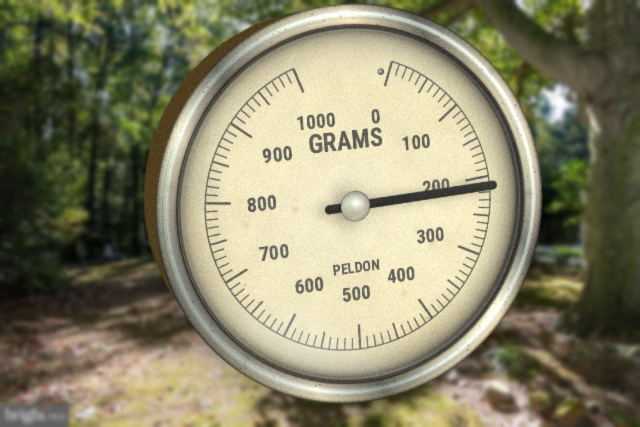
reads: {"value": 210, "unit": "g"}
